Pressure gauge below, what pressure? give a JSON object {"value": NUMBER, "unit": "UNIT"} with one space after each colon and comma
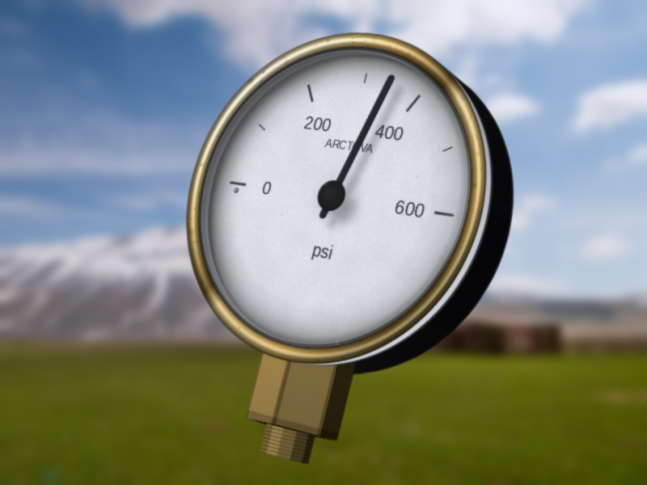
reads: {"value": 350, "unit": "psi"}
